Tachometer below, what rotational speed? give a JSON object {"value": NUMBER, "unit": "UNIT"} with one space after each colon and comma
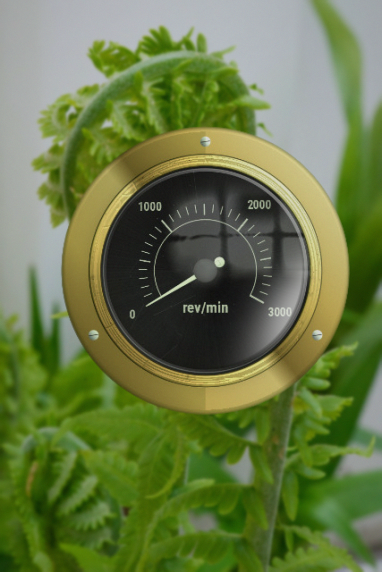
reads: {"value": 0, "unit": "rpm"}
